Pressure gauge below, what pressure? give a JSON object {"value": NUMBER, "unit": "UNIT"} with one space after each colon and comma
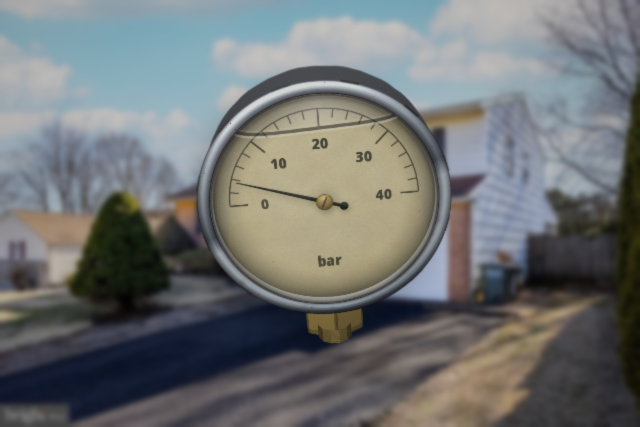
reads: {"value": 4, "unit": "bar"}
